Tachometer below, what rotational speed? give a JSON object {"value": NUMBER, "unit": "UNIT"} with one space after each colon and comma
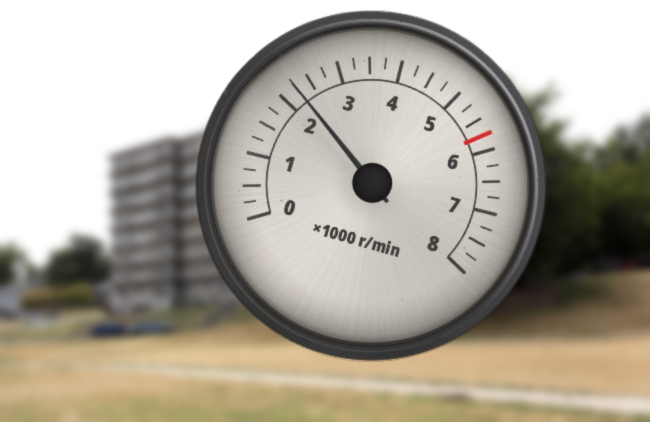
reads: {"value": 2250, "unit": "rpm"}
